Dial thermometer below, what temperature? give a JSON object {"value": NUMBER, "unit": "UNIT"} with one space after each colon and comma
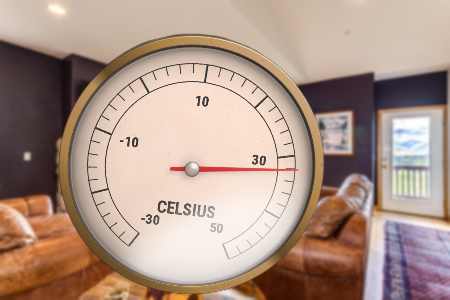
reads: {"value": 32, "unit": "°C"}
